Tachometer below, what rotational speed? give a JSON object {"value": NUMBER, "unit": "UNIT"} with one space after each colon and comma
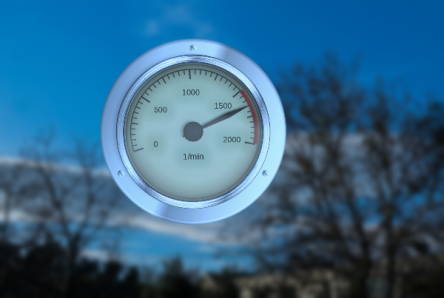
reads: {"value": 1650, "unit": "rpm"}
